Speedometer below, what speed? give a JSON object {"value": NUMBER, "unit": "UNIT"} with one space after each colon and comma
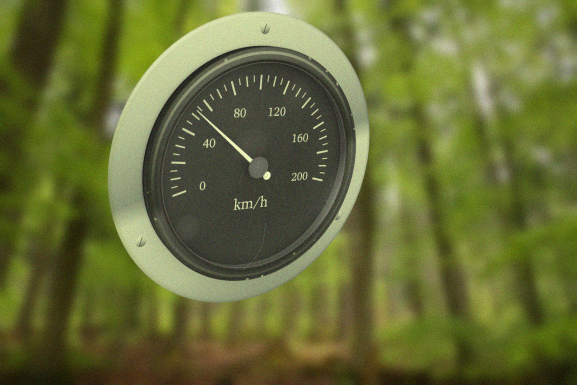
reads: {"value": 52.5, "unit": "km/h"}
